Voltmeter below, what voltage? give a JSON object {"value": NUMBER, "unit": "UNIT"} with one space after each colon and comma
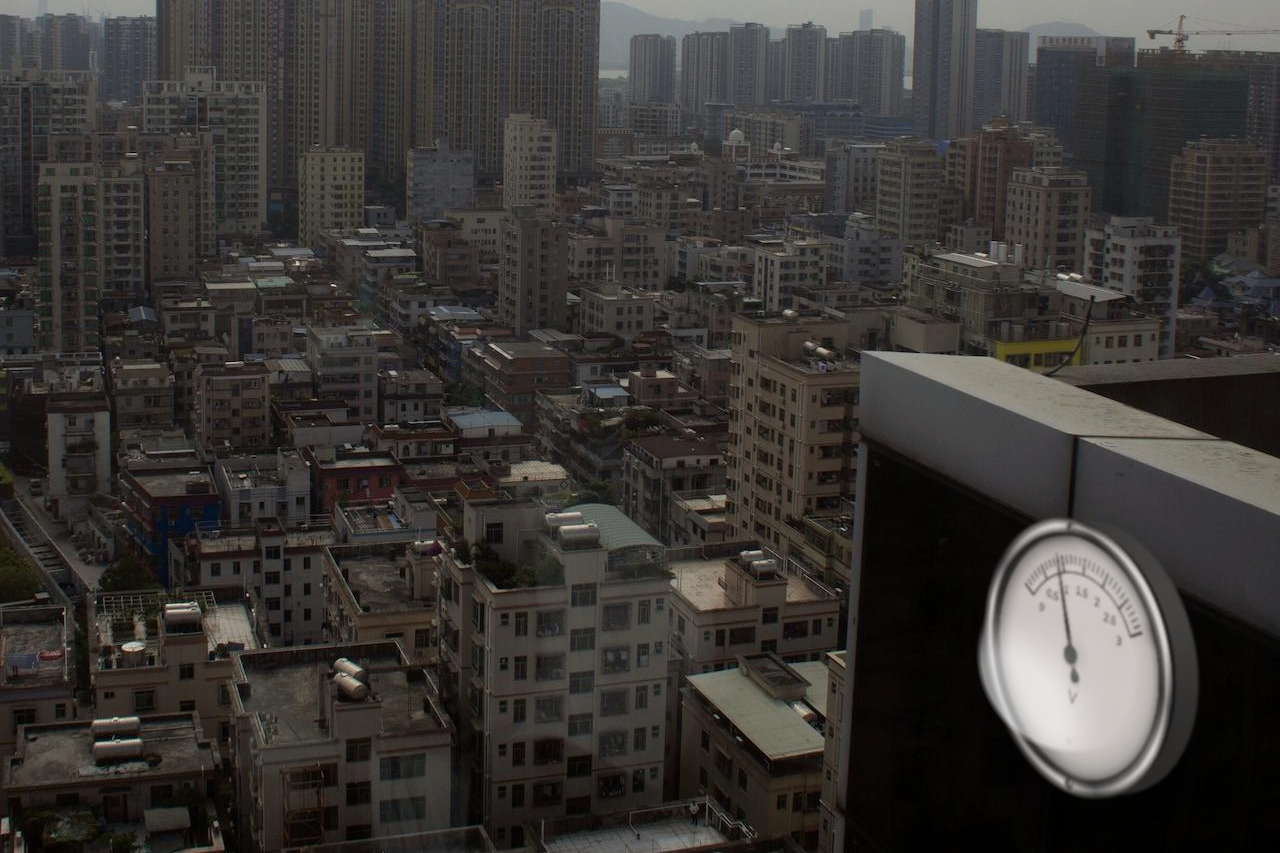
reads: {"value": 1, "unit": "V"}
